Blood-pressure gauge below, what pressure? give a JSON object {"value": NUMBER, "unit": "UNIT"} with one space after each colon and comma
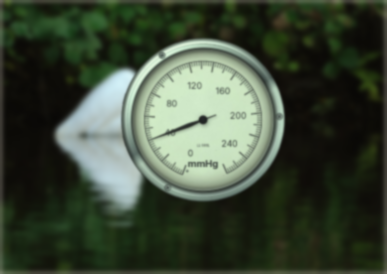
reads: {"value": 40, "unit": "mmHg"}
